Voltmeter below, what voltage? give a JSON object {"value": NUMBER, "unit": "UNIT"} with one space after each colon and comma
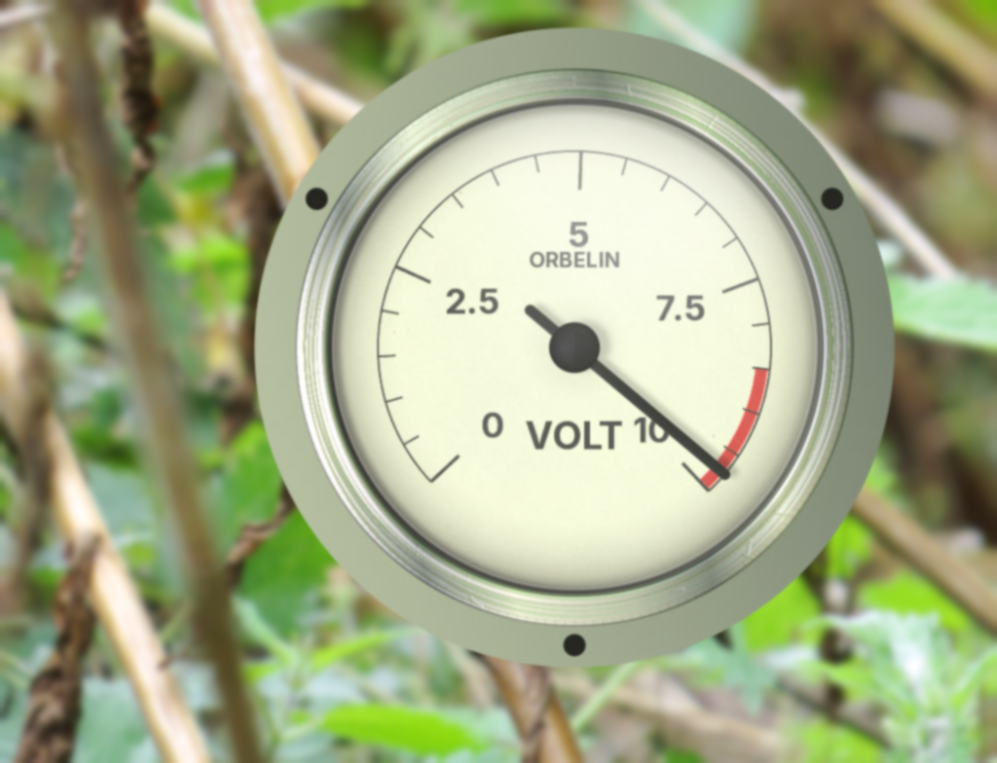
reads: {"value": 9.75, "unit": "V"}
